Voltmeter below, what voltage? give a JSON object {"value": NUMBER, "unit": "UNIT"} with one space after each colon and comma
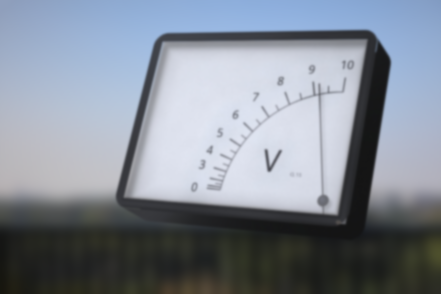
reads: {"value": 9.25, "unit": "V"}
